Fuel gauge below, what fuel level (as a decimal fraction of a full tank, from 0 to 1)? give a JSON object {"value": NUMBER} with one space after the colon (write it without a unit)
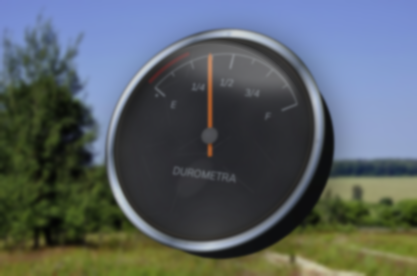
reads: {"value": 0.375}
